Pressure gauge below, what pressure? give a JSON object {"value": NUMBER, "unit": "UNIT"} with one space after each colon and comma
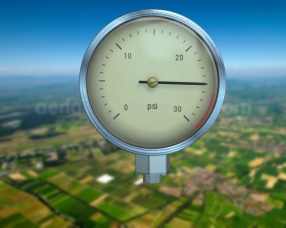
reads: {"value": 25, "unit": "psi"}
